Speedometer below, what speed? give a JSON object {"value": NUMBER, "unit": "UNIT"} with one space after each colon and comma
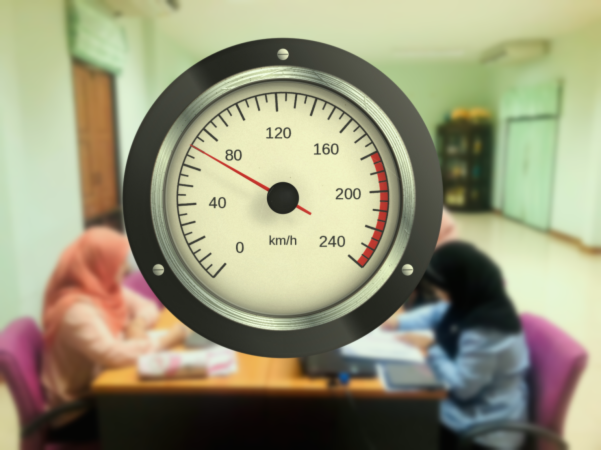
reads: {"value": 70, "unit": "km/h"}
